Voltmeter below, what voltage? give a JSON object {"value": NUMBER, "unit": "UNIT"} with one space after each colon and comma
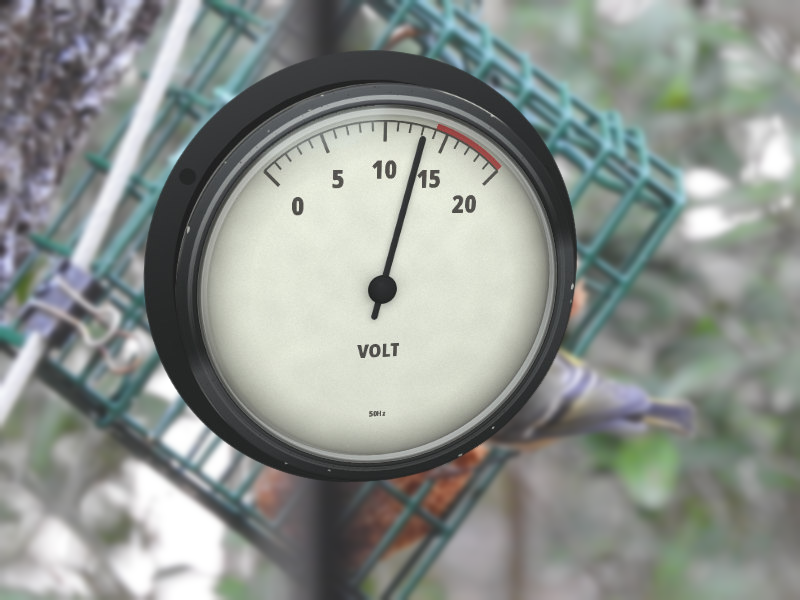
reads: {"value": 13, "unit": "V"}
